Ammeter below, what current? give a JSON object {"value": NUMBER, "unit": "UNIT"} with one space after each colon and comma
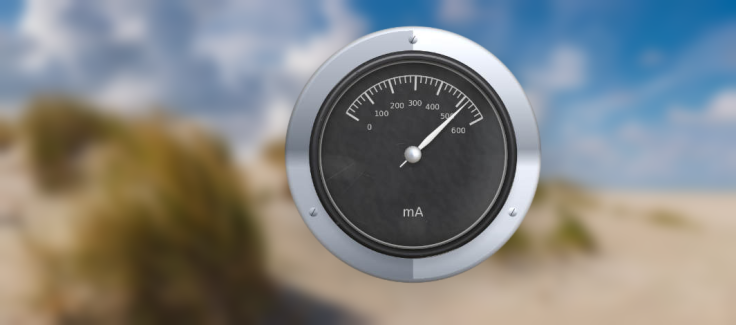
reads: {"value": 520, "unit": "mA"}
